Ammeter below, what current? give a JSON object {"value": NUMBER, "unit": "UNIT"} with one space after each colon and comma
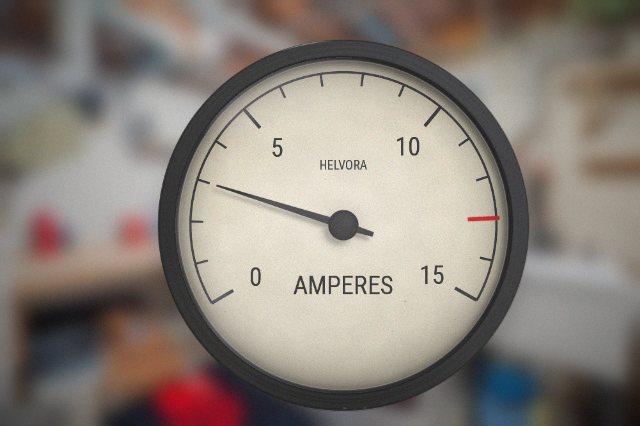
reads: {"value": 3, "unit": "A"}
